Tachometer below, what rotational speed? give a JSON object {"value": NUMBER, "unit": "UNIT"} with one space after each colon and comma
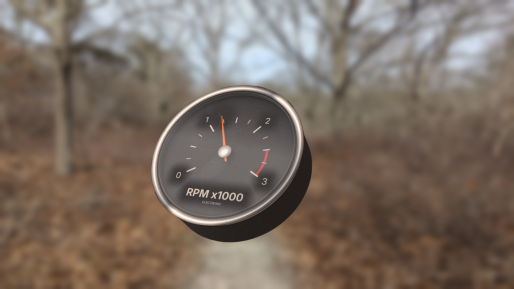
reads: {"value": 1250, "unit": "rpm"}
